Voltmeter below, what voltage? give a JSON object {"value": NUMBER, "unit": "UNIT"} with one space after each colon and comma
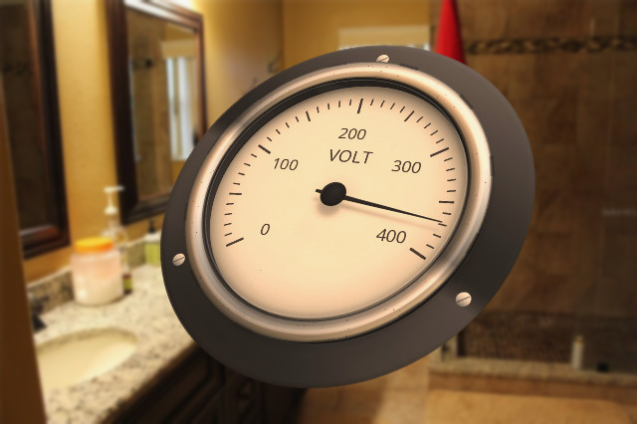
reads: {"value": 370, "unit": "V"}
